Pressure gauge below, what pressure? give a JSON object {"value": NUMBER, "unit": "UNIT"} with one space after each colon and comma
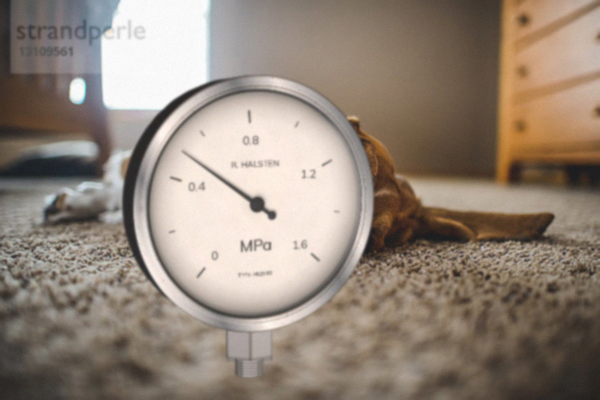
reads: {"value": 0.5, "unit": "MPa"}
